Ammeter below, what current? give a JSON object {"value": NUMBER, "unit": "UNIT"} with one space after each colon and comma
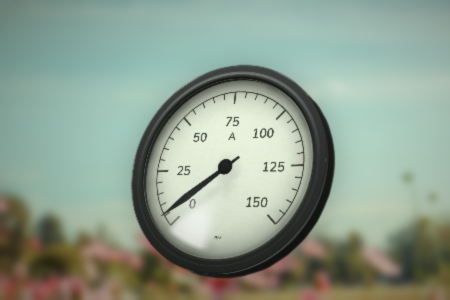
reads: {"value": 5, "unit": "A"}
